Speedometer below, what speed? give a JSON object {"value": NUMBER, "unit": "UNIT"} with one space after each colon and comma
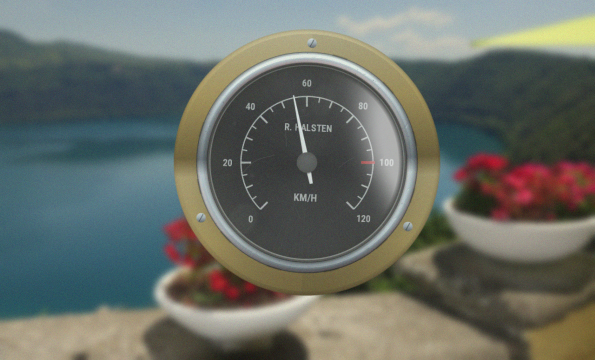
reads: {"value": 55, "unit": "km/h"}
